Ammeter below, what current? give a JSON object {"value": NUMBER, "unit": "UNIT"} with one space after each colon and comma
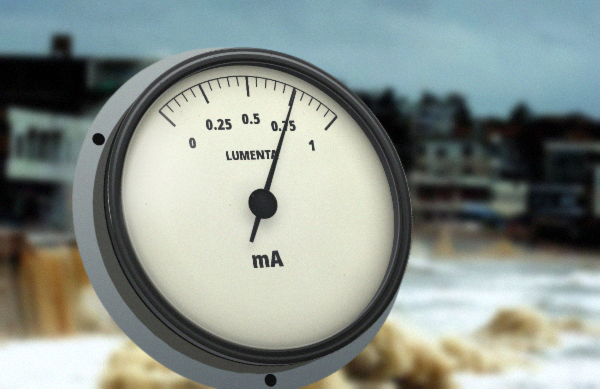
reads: {"value": 0.75, "unit": "mA"}
